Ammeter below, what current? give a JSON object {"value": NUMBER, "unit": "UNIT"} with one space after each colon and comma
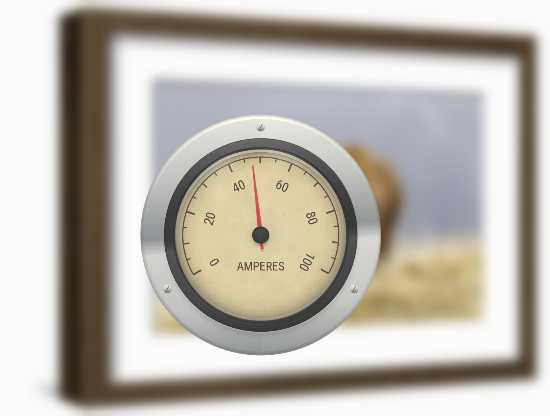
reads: {"value": 47.5, "unit": "A"}
